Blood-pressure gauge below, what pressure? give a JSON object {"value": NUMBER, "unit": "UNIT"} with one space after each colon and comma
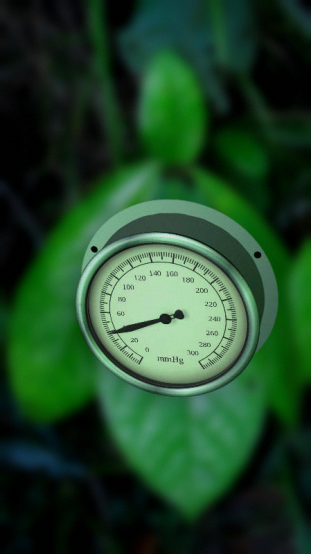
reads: {"value": 40, "unit": "mmHg"}
